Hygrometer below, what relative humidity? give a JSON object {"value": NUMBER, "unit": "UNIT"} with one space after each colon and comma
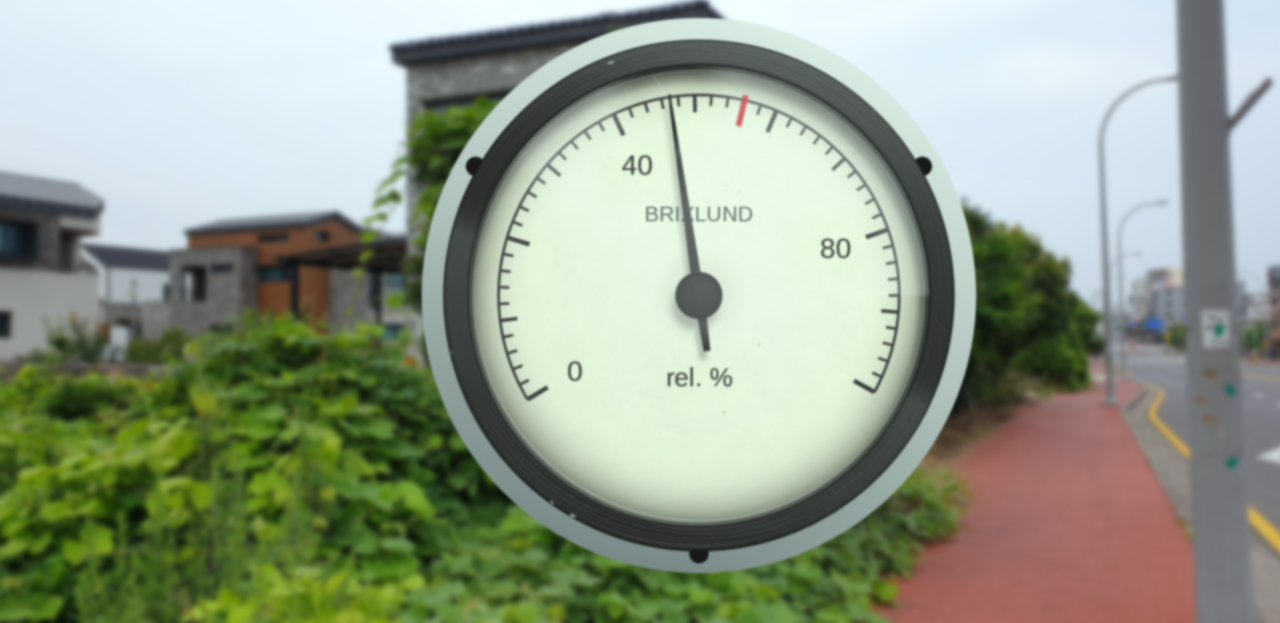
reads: {"value": 47, "unit": "%"}
